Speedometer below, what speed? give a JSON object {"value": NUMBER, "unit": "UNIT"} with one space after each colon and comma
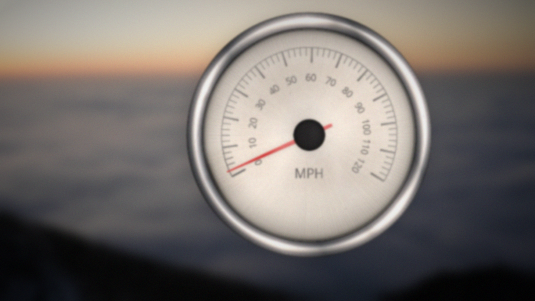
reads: {"value": 2, "unit": "mph"}
